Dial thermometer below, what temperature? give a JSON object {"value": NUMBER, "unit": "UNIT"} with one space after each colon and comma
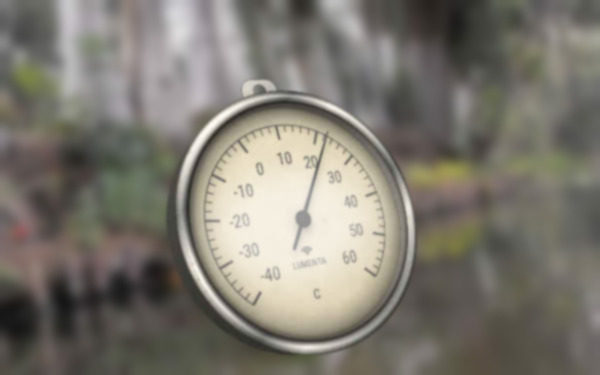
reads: {"value": 22, "unit": "°C"}
